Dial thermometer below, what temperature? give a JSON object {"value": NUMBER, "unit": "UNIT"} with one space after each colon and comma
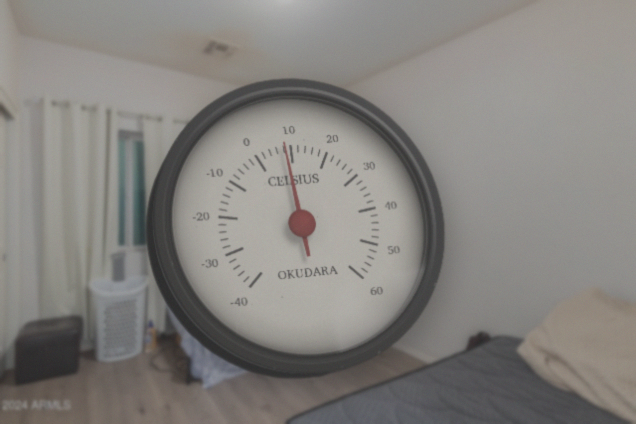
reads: {"value": 8, "unit": "°C"}
